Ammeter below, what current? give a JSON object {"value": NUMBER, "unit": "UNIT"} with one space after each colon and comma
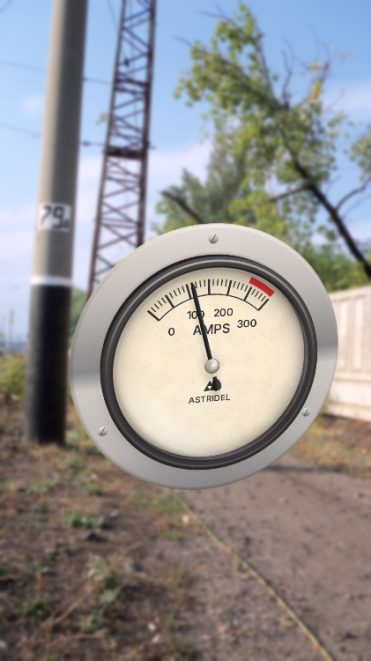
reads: {"value": 110, "unit": "A"}
